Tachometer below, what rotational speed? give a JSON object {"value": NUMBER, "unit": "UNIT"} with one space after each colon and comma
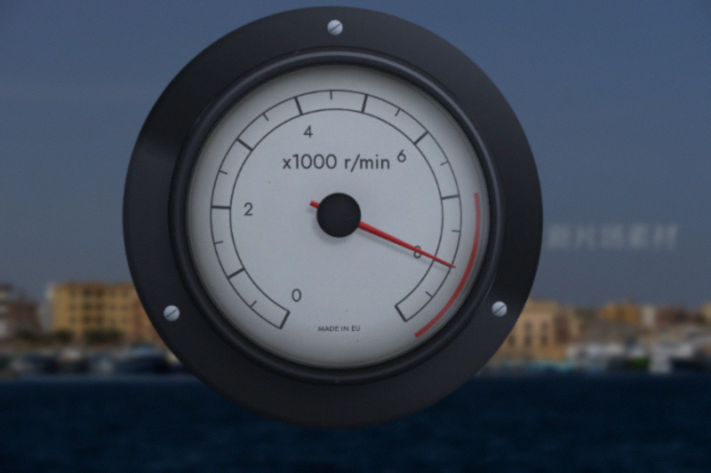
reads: {"value": 8000, "unit": "rpm"}
